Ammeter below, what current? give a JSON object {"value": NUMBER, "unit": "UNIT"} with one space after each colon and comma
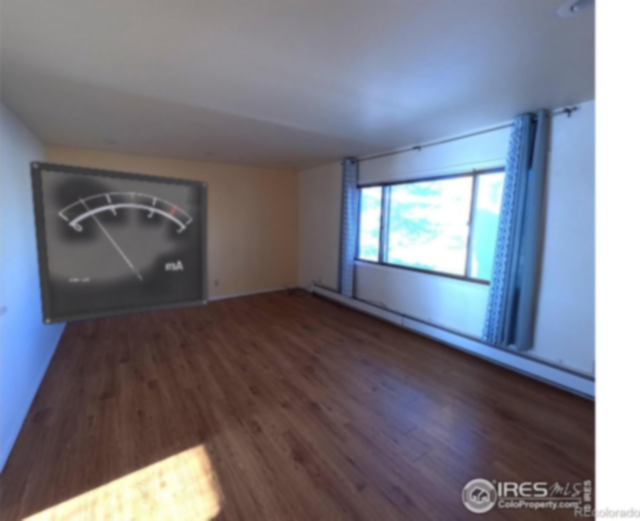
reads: {"value": 0.5, "unit": "mA"}
